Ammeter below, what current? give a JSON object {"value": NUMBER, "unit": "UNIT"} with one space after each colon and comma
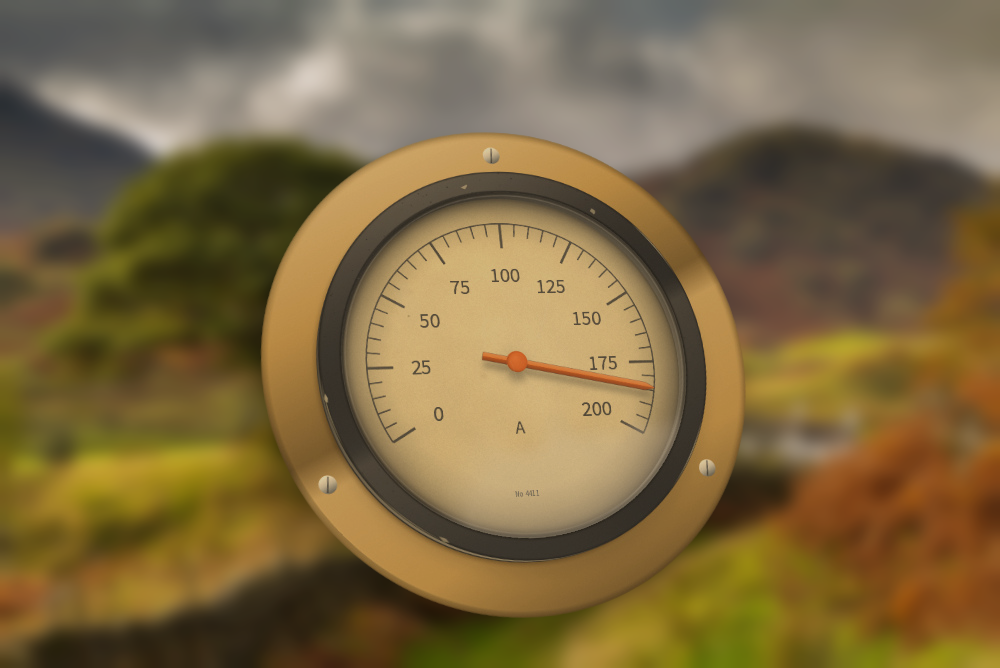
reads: {"value": 185, "unit": "A"}
